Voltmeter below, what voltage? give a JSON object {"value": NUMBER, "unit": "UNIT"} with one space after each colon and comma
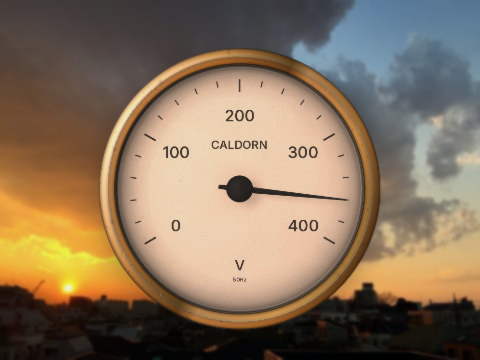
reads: {"value": 360, "unit": "V"}
